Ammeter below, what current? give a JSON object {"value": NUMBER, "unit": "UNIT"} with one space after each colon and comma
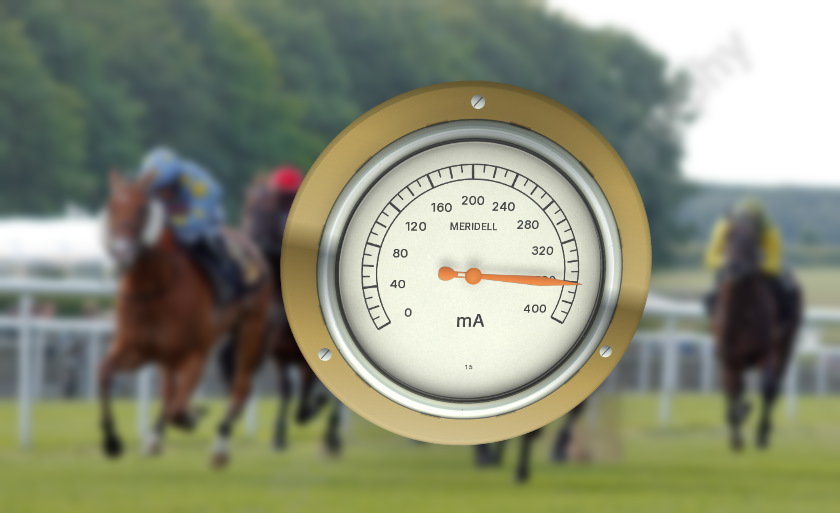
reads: {"value": 360, "unit": "mA"}
